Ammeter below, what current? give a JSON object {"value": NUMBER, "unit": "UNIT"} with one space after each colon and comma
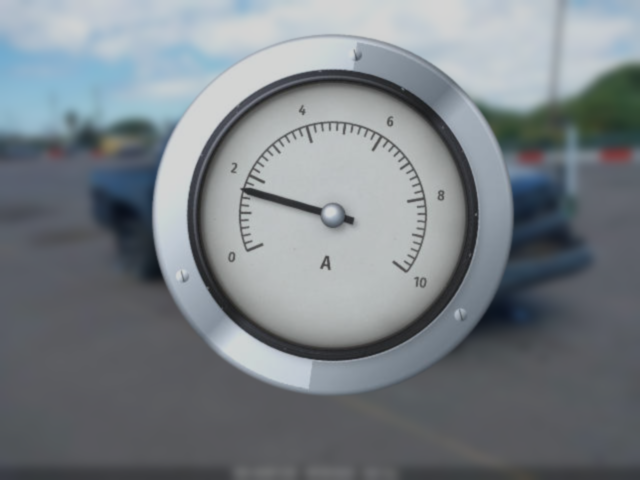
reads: {"value": 1.6, "unit": "A"}
